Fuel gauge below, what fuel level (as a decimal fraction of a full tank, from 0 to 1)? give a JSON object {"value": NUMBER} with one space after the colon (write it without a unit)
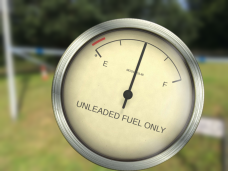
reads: {"value": 0.5}
